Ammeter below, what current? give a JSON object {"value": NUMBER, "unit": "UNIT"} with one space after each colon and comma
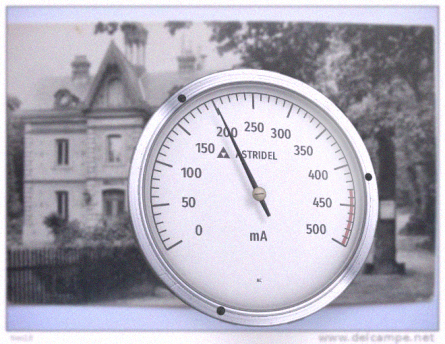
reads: {"value": 200, "unit": "mA"}
